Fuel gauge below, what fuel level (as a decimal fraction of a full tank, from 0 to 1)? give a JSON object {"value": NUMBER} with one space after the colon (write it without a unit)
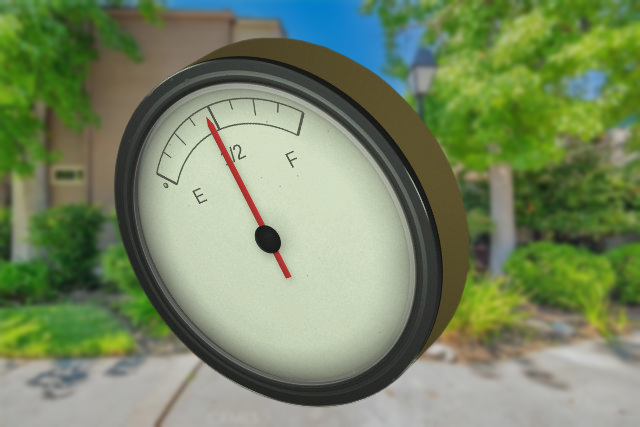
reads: {"value": 0.5}
